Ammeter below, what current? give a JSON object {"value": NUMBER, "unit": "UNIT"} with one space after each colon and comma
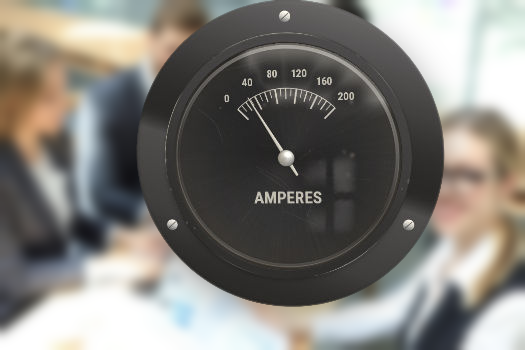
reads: {"value": 30, "unit": "A"}
